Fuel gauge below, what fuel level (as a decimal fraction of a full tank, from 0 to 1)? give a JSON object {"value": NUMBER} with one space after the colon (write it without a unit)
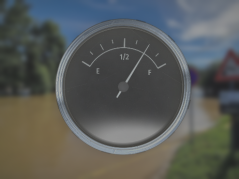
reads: {"value": 0.75}
